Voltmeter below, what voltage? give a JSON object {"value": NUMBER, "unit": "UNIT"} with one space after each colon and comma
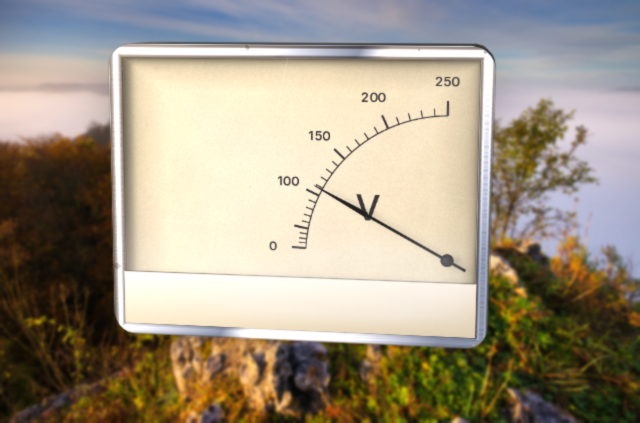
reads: {"value": 110, "unit": "V"}
